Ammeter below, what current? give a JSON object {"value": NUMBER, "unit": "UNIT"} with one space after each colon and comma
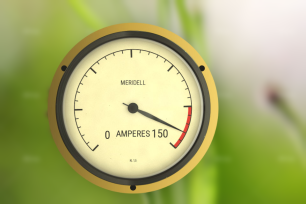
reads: {"value": 140, "unit": "A"}
